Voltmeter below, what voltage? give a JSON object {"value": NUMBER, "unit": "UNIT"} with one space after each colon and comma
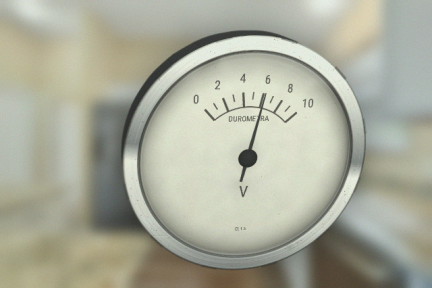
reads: {"value": 6, "unit": "V"}
